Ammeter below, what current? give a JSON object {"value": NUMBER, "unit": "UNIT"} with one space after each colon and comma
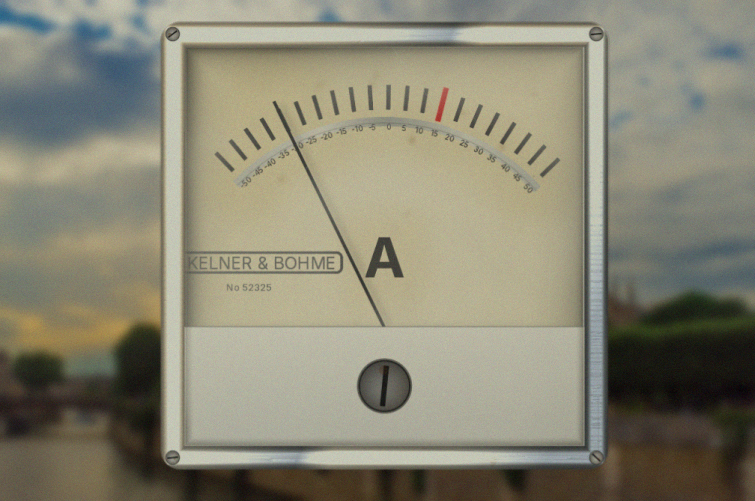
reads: {"value": -30, "unit": "A"}
